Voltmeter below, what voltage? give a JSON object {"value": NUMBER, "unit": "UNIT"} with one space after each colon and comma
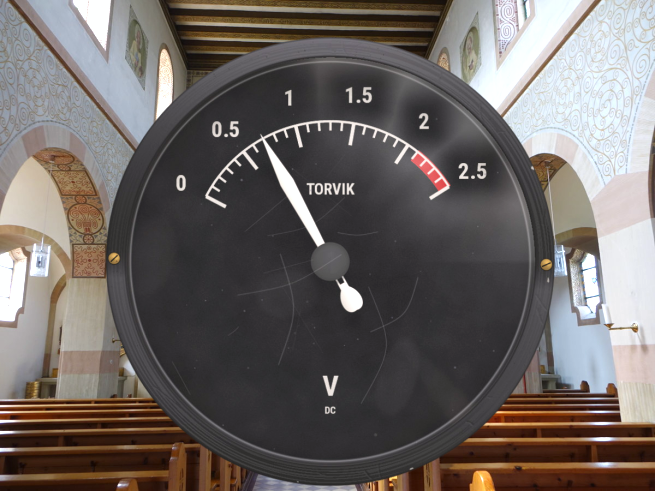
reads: {"value": 0.7, "unit": "V"}
